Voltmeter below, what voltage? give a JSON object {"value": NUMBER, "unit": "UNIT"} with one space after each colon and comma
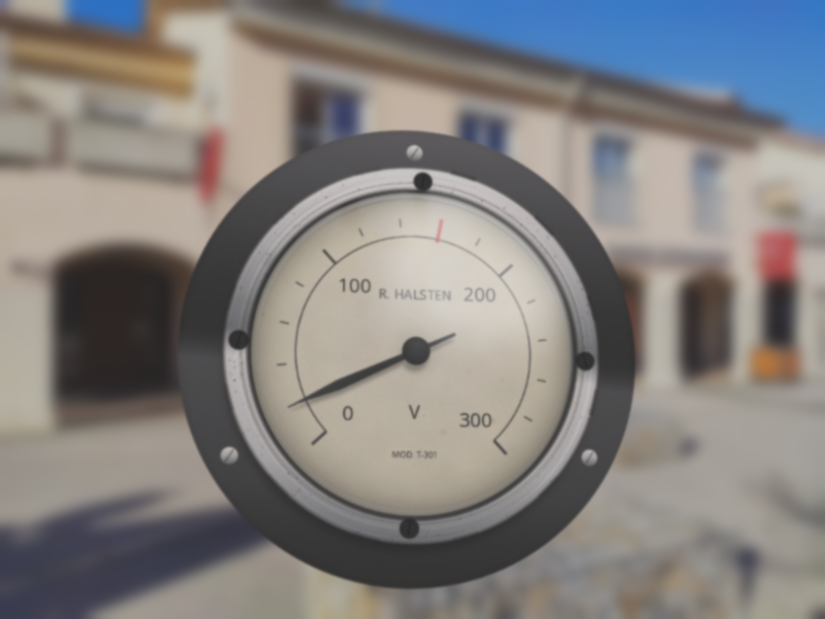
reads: {"value": 20, "unit": "V"}
